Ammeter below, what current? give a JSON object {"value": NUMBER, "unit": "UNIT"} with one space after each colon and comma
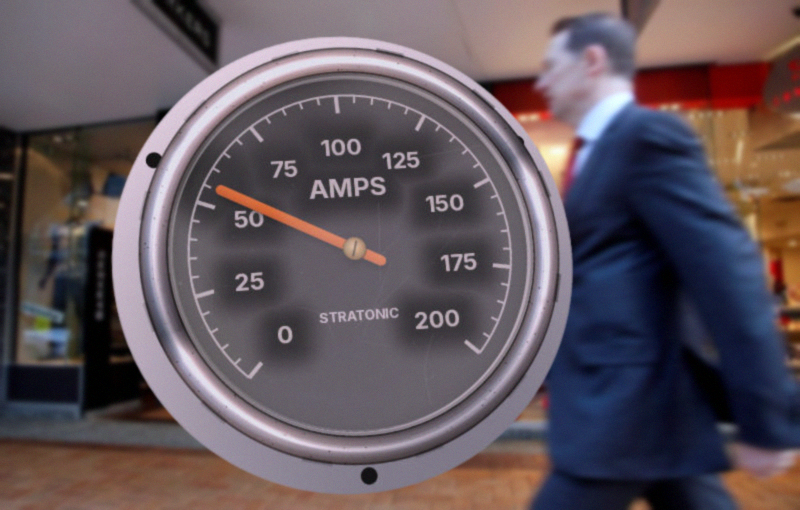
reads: {"value": 55, "unit": "A"}
